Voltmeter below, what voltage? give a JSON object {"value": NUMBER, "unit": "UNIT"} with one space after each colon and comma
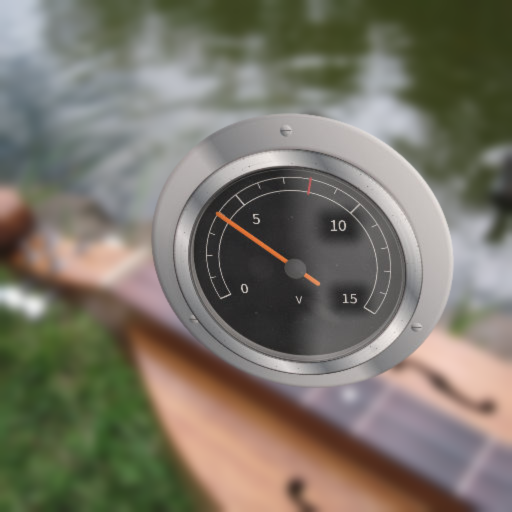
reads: {"value": 4, "unit": "V"}
